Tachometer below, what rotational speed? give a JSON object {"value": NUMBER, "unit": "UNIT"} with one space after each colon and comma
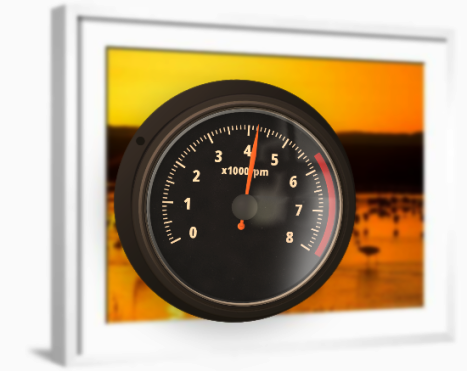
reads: {"value": 4200, "unit": "rpm"}
